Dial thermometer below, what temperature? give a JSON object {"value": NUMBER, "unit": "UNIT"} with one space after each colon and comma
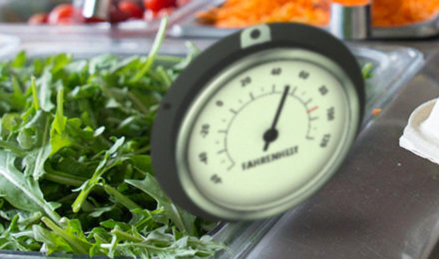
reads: {"value": 50, "unit": "°F"}
